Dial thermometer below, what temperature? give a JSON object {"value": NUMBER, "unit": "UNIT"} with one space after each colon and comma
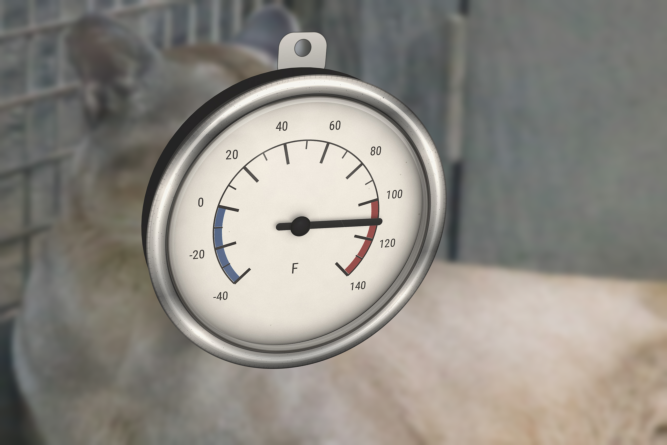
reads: {"value": 110, "unit": "°F"}
